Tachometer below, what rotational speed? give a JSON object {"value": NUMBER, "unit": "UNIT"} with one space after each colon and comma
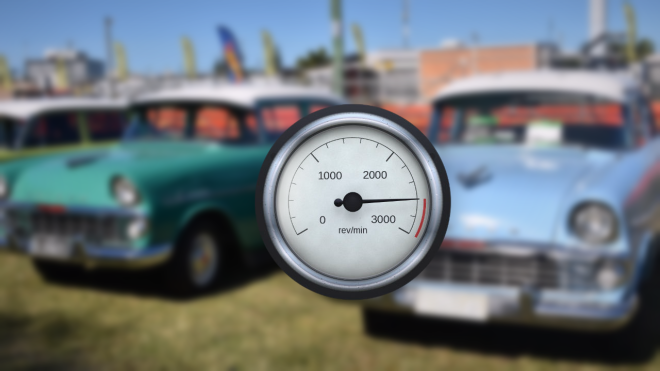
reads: {"value": 2600, "unit": "rpm"}
